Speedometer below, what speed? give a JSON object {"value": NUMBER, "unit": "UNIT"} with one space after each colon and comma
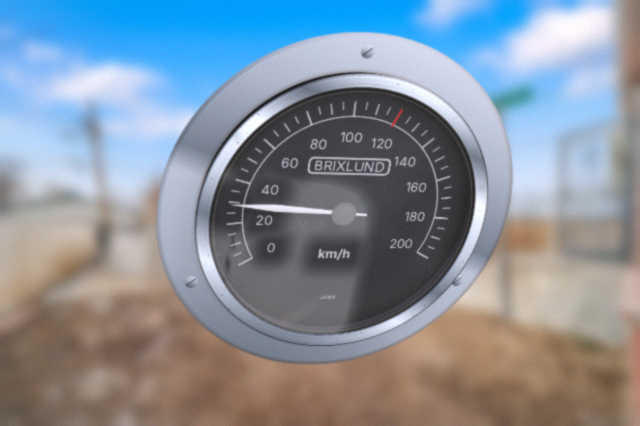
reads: {"value": 30, "unit": "km/h"}
